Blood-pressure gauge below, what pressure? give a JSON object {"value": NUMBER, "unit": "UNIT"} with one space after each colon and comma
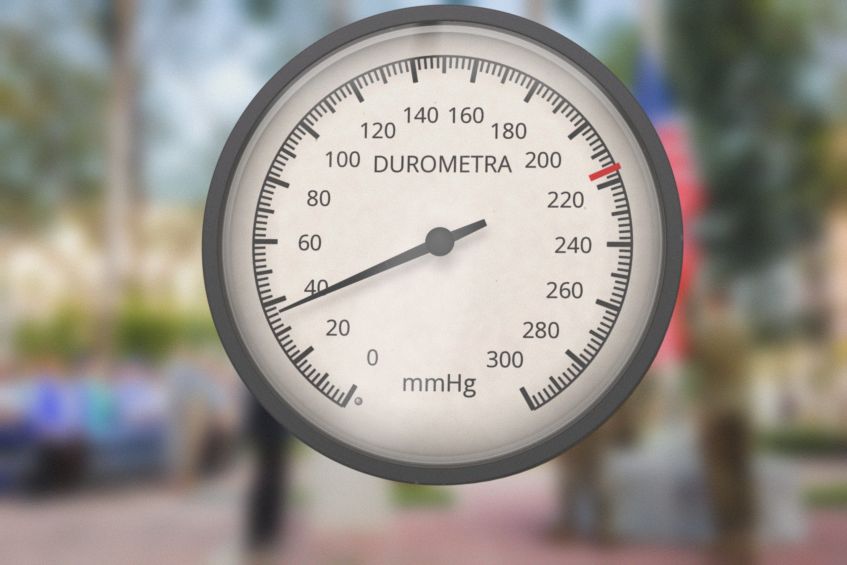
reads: {"value": 36, "unit": "mmHg"}
